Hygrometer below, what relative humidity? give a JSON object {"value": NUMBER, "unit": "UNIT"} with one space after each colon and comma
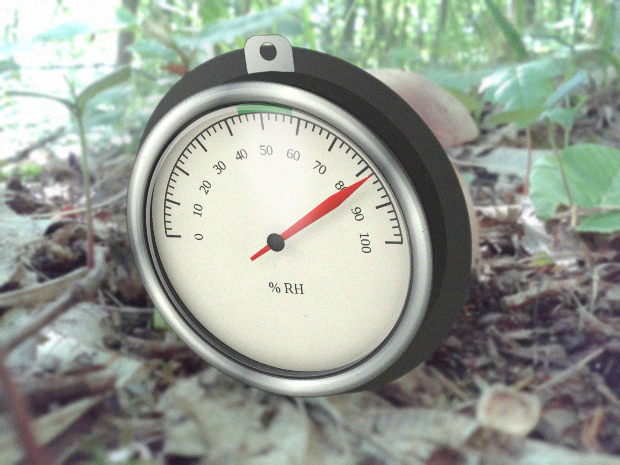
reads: {"value": 82, "unit": "%"}
